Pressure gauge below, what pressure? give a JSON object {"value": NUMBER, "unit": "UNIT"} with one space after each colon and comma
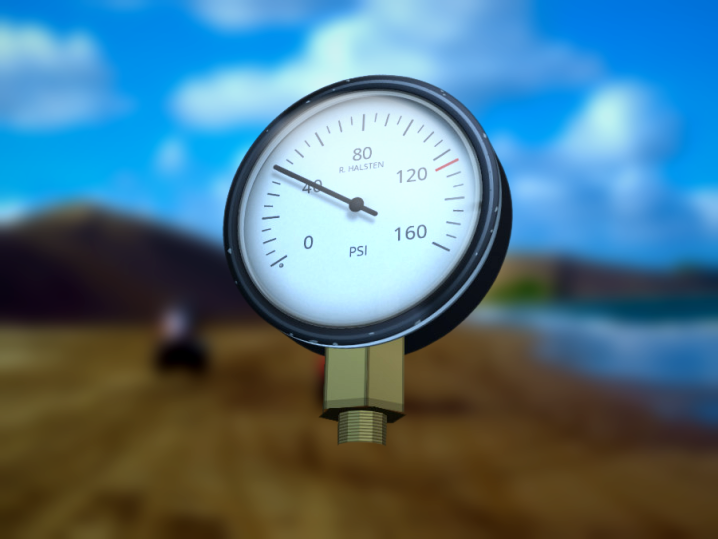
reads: {"value": 40, "unit": "psi"}
